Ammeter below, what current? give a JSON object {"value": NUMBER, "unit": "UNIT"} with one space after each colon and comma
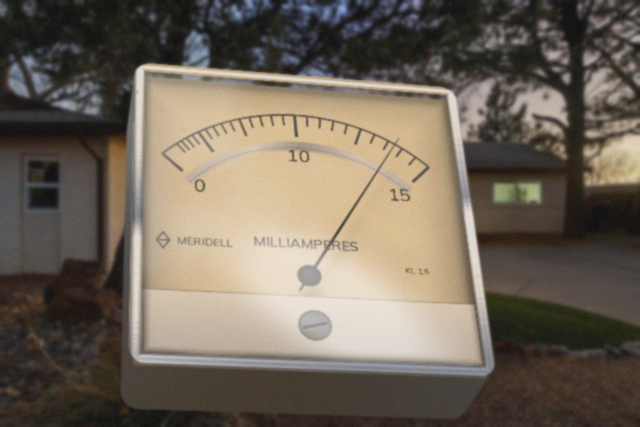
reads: {"value": 13.75, "unit": "mA"}
